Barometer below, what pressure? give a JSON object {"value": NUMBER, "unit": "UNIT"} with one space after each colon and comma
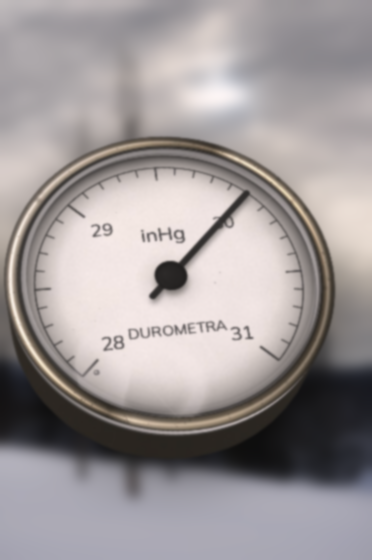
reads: {"value": 30, "unit": "inHg"}
